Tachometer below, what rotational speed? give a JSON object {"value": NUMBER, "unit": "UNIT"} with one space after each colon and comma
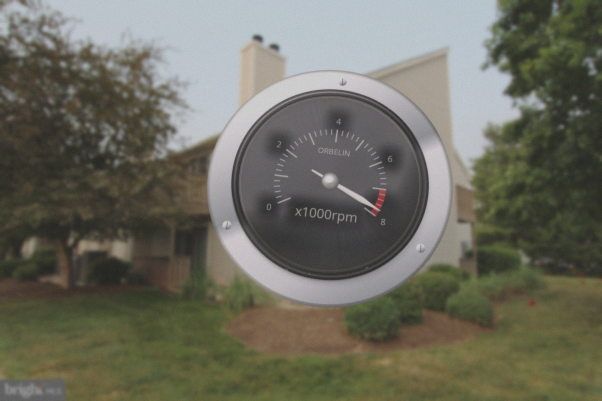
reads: {"value": 7800, "unit": "rpm"}
